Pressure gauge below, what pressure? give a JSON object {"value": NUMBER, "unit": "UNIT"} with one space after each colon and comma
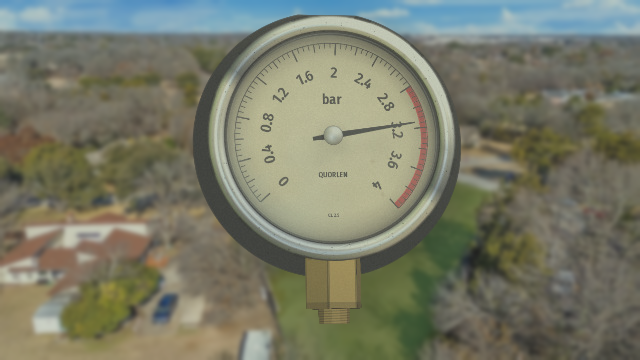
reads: {"value": 3.15, "unit": "bar"}
